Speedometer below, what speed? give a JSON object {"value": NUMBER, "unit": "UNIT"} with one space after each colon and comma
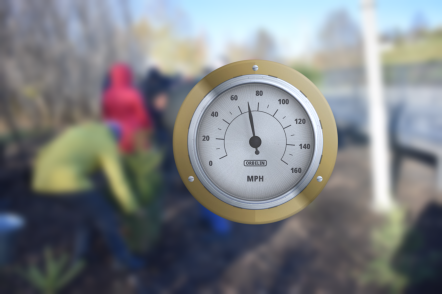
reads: {"value": 70, "unit": "mph"}
